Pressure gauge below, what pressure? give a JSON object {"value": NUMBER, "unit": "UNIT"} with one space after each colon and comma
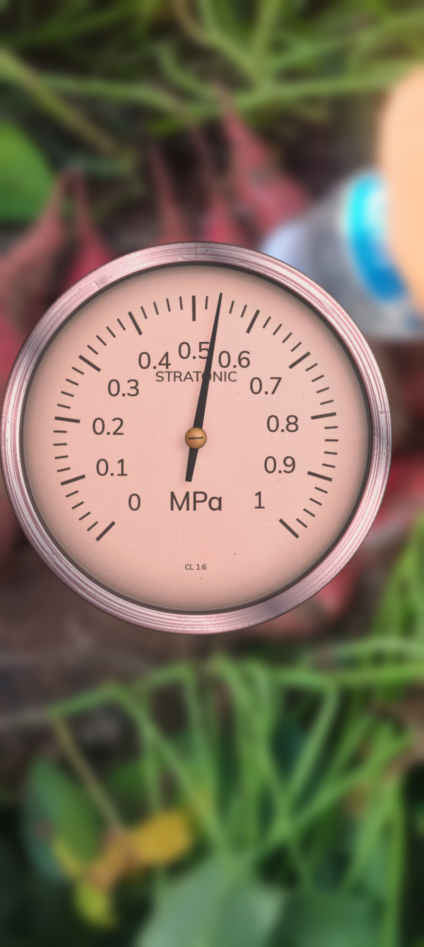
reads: {"value": 0.54, "unit": "MPa"}
